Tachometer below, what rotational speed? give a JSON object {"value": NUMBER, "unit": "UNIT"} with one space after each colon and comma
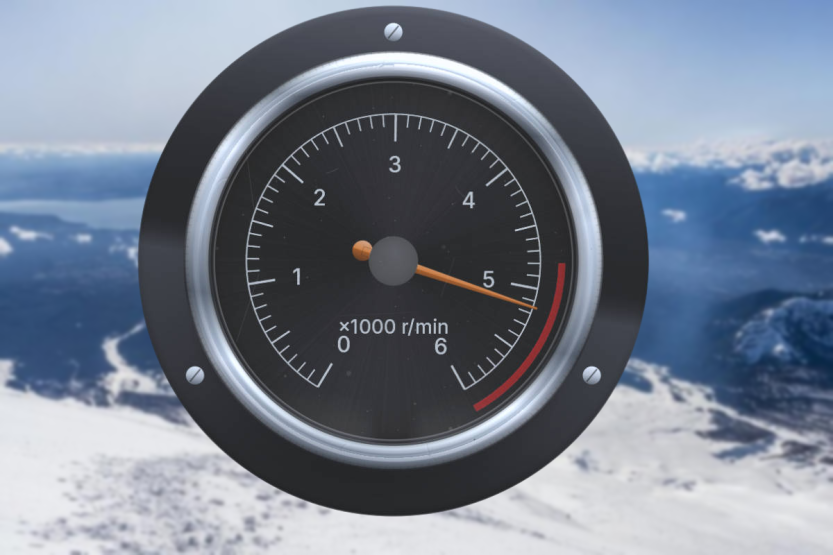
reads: {"value": 5150, "unit": "rpm"}
